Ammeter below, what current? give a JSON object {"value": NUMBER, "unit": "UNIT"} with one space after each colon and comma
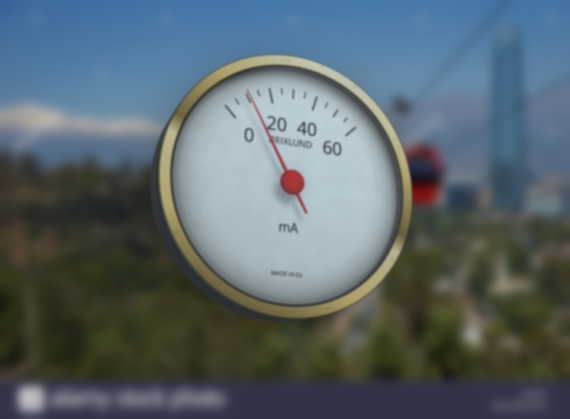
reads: {"value": 10, "unit": "mA"}
